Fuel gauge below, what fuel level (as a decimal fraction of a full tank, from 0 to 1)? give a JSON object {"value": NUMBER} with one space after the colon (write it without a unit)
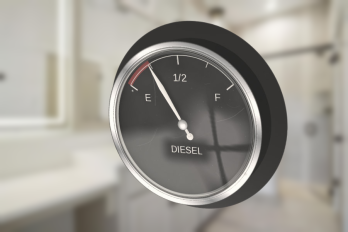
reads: {"value": 0.25}
